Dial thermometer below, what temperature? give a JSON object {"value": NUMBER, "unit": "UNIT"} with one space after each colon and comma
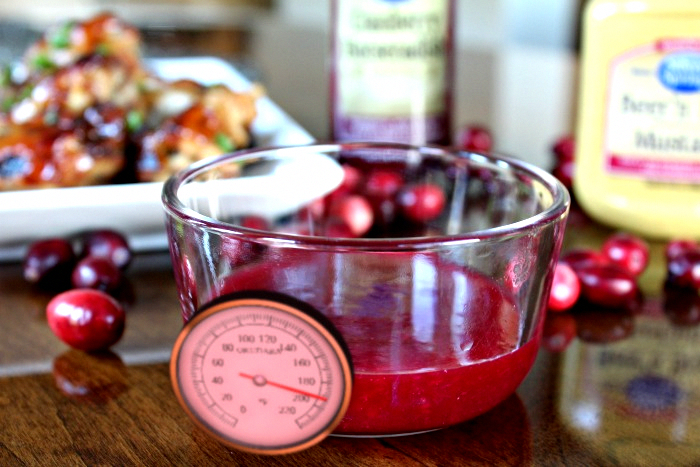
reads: {"value": 190, "unit": "°F"}
